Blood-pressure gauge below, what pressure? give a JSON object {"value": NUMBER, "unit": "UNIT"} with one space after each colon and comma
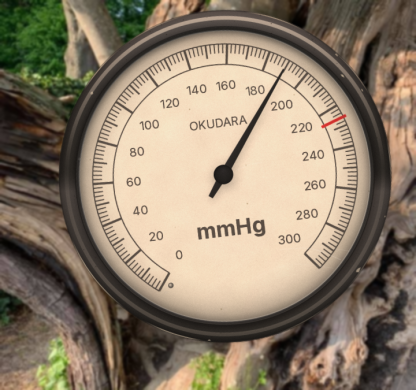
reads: {"value": 190, "unit": "mmHg"}
